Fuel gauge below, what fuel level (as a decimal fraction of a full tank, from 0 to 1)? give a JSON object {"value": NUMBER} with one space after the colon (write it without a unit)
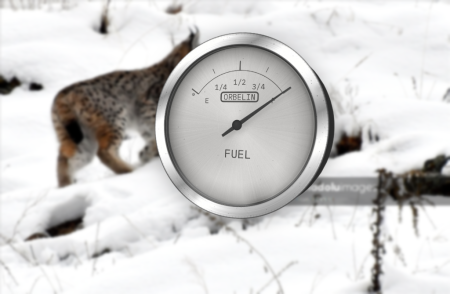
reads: {"value": 1}
